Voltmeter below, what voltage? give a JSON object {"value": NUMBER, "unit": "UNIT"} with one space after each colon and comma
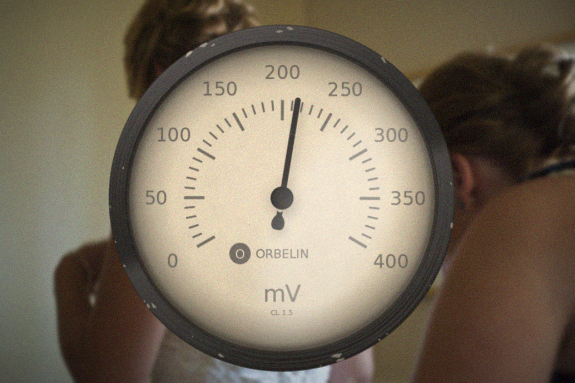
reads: {"value": 215, "unit": "mV"}
